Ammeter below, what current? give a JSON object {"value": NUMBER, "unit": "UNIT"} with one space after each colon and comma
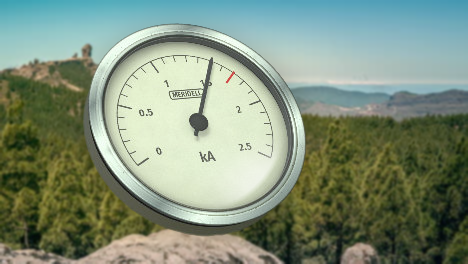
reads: {"value": 1.5, "unit": "kA"}
